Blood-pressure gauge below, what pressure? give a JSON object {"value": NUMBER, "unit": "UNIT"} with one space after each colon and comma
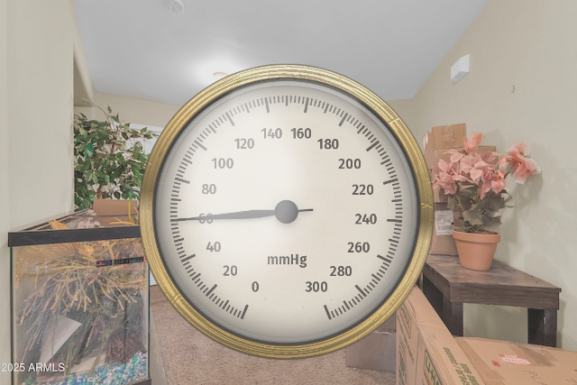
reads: {"value": 60, "unit": "mmHg"}
